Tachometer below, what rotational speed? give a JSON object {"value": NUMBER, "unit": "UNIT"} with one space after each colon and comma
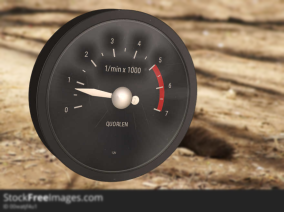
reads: {"value": 750, "unit": "rpm"}
